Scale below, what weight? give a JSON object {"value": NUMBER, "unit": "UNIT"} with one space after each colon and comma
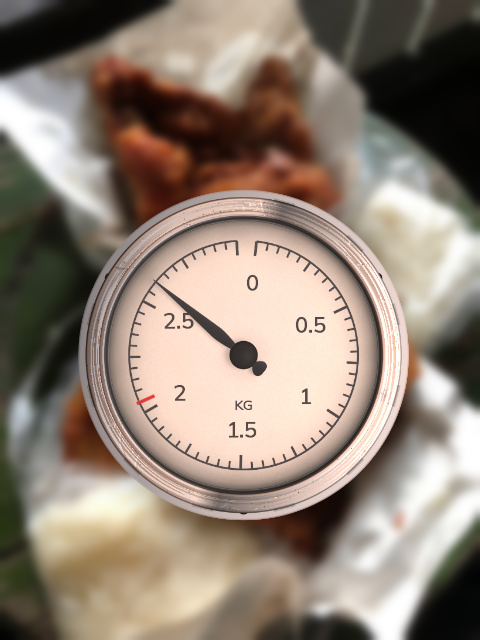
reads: {"value": 2.6, "unit": "kg"}
